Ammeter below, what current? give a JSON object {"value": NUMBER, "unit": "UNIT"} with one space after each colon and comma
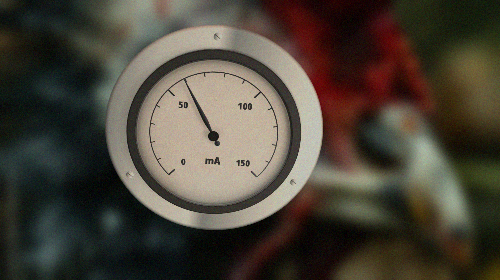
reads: {"value": 60, "unit": "mA"}
